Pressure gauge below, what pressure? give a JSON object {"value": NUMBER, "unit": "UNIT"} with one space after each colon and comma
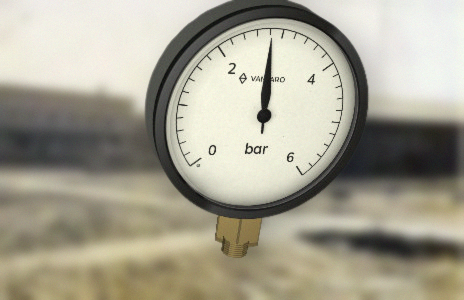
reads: {"value": 2.8, "unit": "bar"}
